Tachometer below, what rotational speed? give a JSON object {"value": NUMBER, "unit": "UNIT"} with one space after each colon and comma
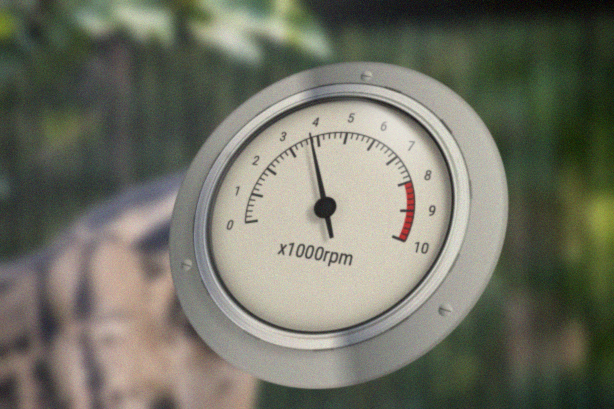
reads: {"value": 3800, "unit": "rpm"}
